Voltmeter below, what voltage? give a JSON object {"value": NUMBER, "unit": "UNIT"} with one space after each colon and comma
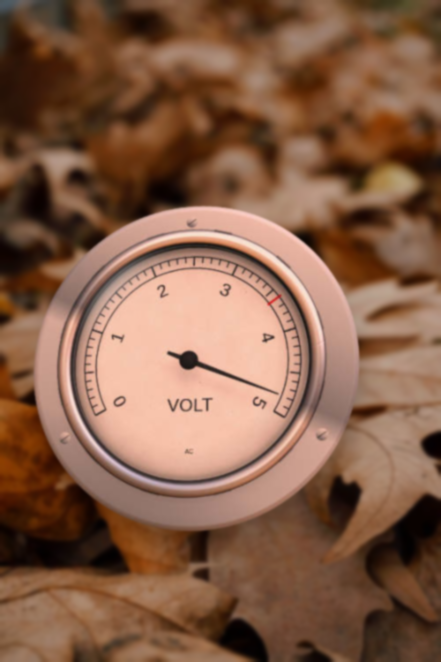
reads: {"value": 4.8, "unit": "V"}
